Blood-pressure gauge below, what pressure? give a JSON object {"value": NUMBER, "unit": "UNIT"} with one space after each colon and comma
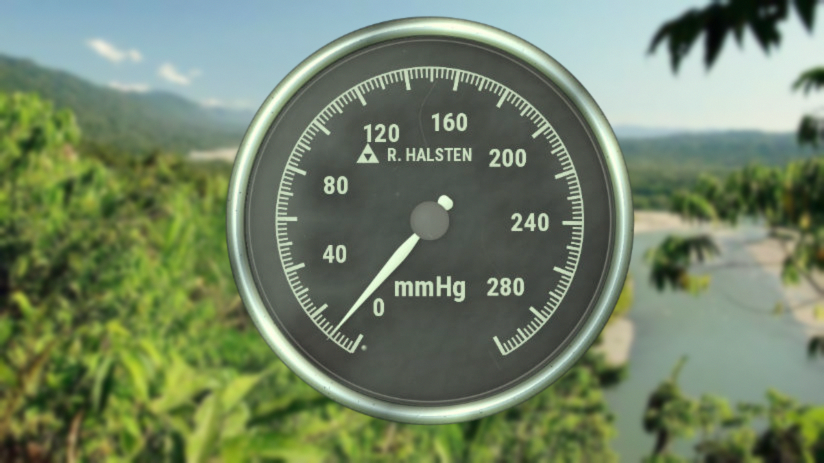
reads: {"value": 10, "unit": "mmHg"}
